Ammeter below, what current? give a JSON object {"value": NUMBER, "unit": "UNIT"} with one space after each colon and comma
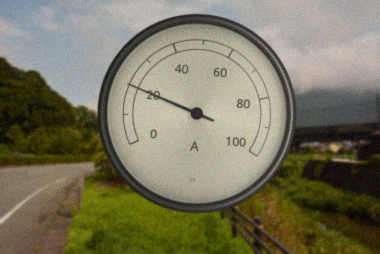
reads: {"value": 20, "unit": "A"}
